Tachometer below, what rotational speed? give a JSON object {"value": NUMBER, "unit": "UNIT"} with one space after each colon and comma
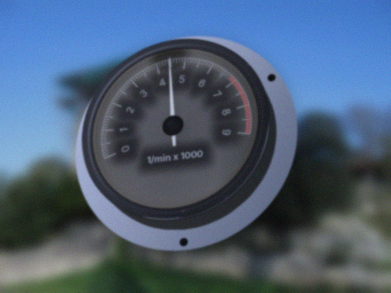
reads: {"value": 4500, "unit": "rpm"}
